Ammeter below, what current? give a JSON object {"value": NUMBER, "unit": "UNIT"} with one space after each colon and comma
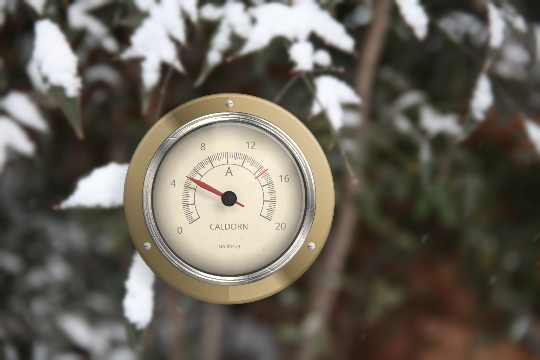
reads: {"value": 5, "unit": "A"}
